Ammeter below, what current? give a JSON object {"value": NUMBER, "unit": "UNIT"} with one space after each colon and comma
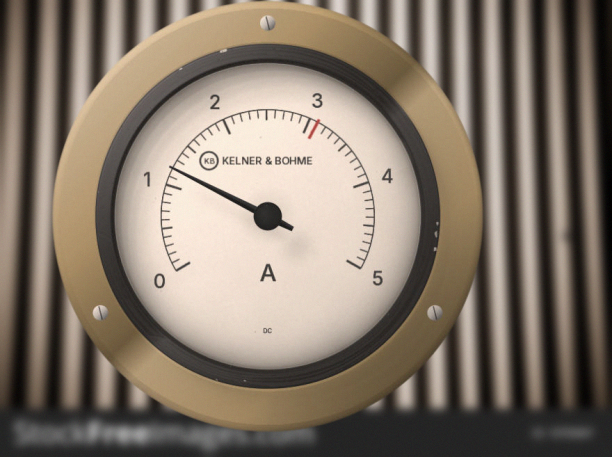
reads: {"value": 1.2, "unit": "A"}
